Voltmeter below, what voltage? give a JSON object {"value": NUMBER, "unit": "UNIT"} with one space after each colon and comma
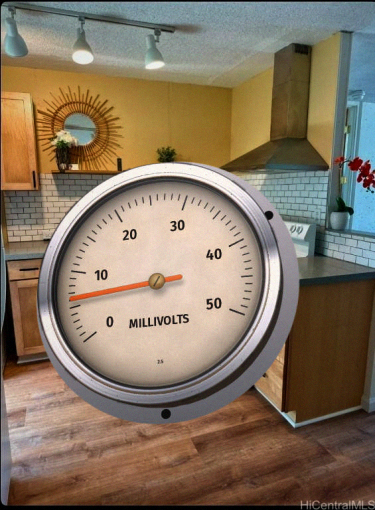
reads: {"value": 6, "unit": "mV"}
